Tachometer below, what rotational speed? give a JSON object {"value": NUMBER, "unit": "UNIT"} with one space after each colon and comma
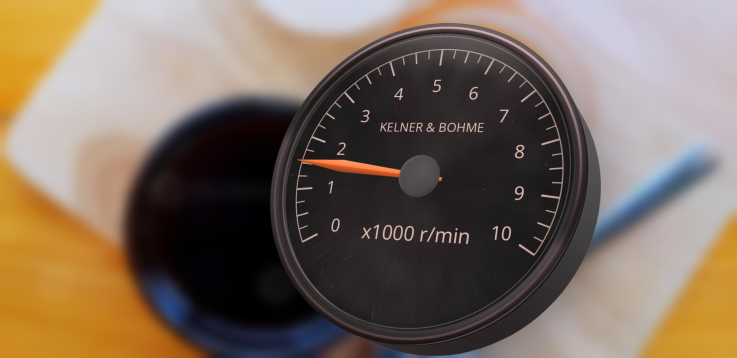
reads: {"value": 1500, "unit": "rpm"}
